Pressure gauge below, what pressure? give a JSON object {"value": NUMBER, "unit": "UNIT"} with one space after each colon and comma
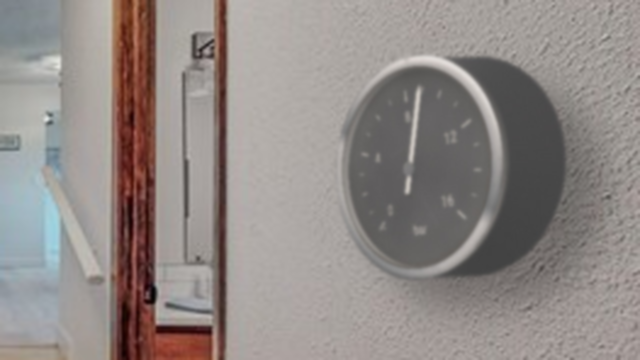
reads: {"value": 9, "unit": "bar"}
